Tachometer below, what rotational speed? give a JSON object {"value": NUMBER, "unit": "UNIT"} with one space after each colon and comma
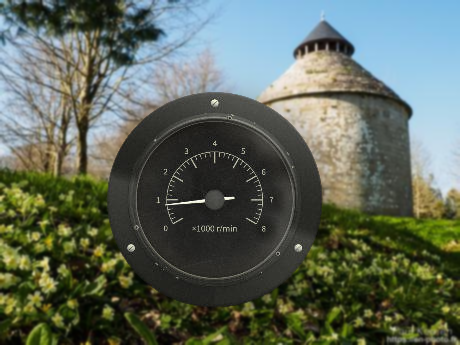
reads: {"value": 800, "unit": "rpm"}
